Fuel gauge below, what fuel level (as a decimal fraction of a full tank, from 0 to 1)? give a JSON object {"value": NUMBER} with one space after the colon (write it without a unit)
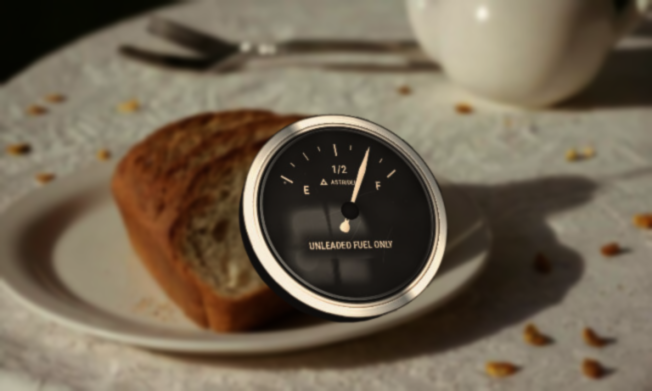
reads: {"value": 0.75}
